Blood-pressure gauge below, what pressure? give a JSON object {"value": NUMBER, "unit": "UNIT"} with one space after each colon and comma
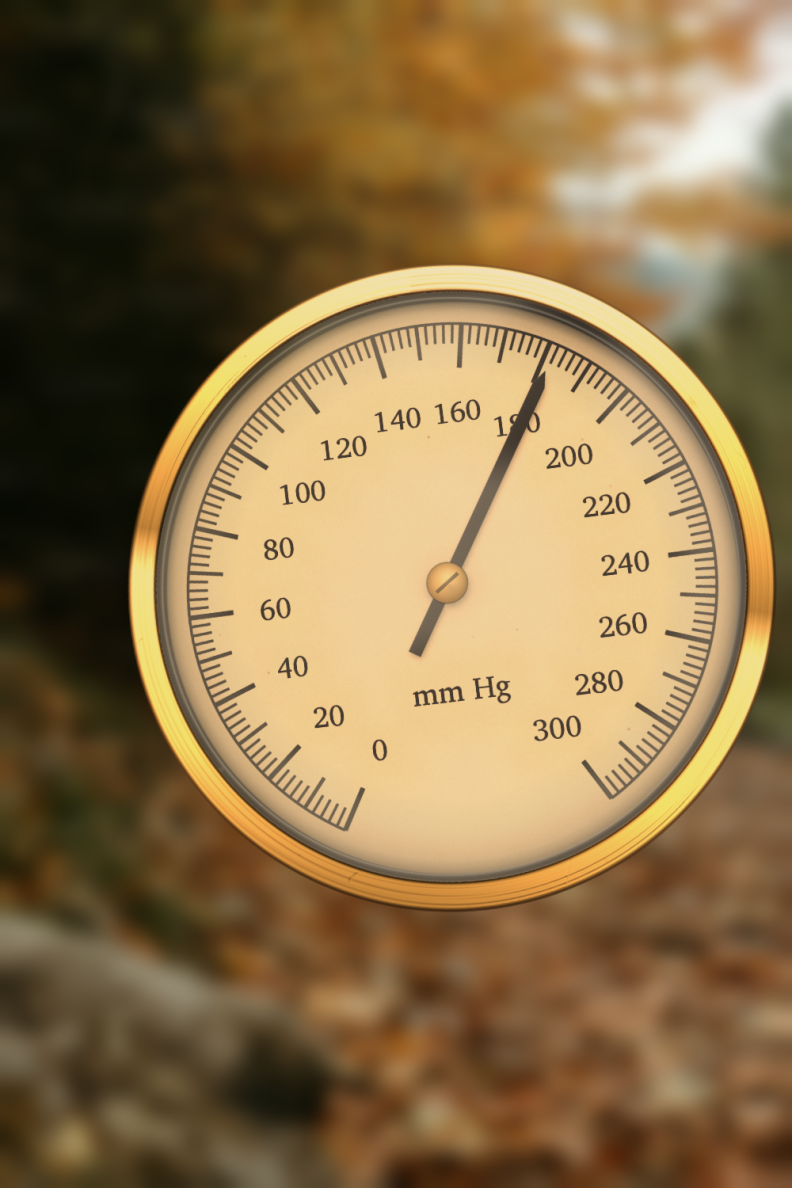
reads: {"value": 182, "unit": "mmHg"}
